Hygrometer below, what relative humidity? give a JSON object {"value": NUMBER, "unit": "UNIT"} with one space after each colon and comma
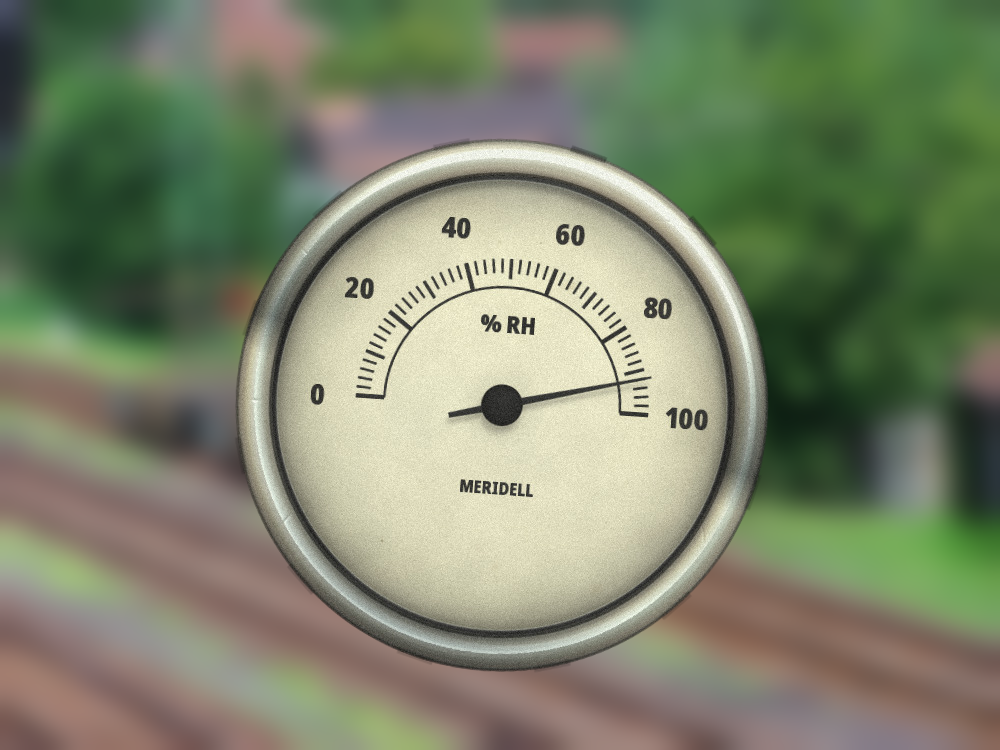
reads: {"value": 92, "unit": "%"}
